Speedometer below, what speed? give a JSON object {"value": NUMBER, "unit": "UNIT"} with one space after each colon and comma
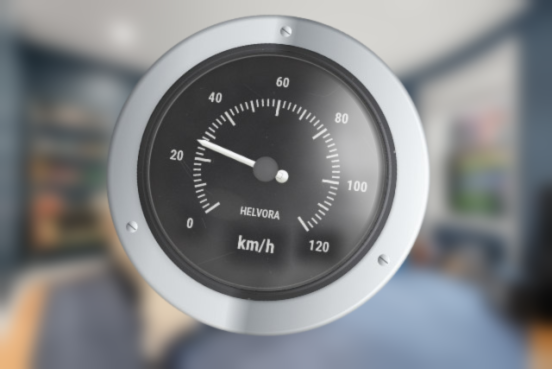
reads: {"value": 26, "unit": "km/h"}
